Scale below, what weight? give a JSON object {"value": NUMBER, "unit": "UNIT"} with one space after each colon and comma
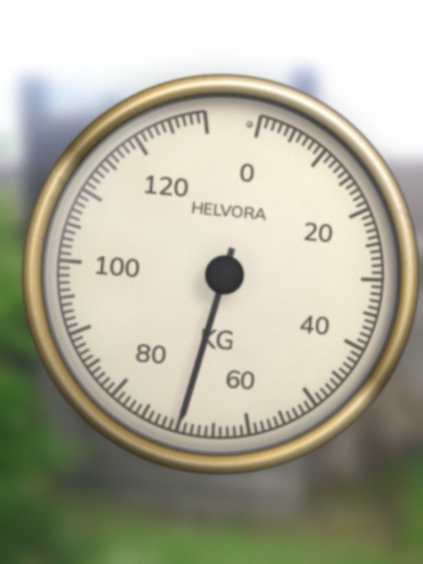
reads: {"value": 70, "unit": "kg"}
